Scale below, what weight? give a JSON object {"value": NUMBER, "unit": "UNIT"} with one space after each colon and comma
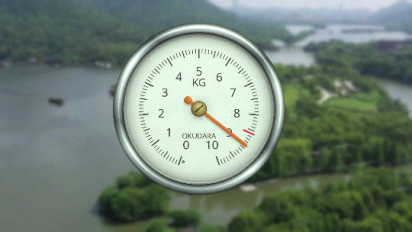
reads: {"value": 9, "unit": "kg"}
